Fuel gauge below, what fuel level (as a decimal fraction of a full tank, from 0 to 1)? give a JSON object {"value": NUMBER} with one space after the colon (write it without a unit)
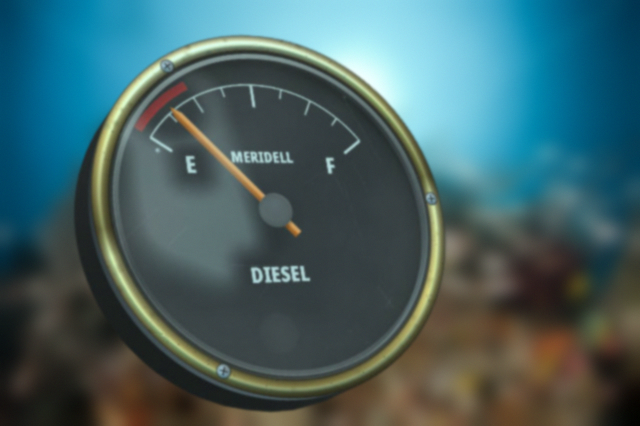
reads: {"value": 0.125}
